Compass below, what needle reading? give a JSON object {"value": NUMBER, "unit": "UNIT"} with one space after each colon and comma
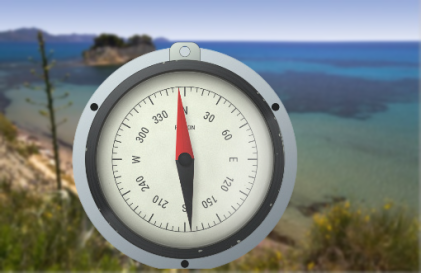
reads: {"value": 355, "unit": "°"}
